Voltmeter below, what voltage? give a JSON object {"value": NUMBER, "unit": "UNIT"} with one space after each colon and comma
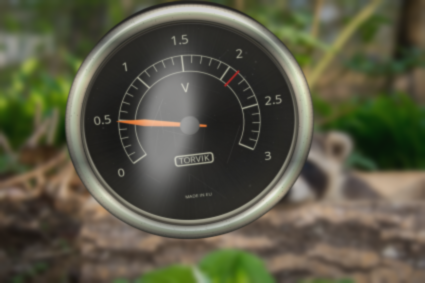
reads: {"value": 0.5, "unit": "V"}
